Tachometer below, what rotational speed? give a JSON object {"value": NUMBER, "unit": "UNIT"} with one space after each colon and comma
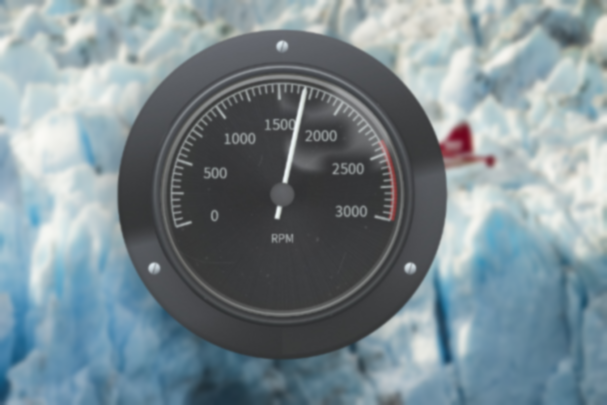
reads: {"value": 1700, "unit": "rpm"}
